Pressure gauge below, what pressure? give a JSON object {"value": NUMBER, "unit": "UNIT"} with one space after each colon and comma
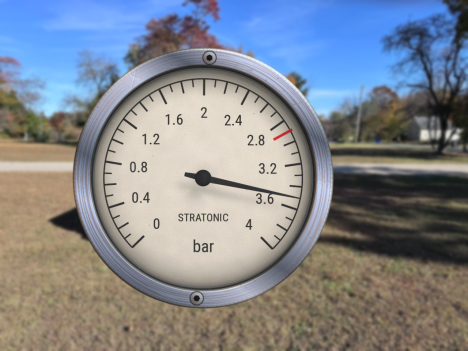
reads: {"value": 3.5, "unit": "bar"}
